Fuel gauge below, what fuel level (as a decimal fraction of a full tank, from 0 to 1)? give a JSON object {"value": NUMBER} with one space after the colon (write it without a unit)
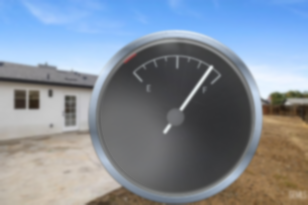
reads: {"value": 0.875}
